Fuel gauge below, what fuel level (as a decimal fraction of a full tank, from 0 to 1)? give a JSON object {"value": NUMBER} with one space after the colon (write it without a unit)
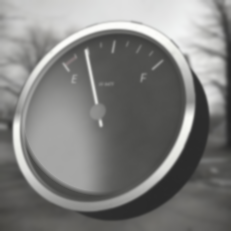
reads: {"value": 0.25}
